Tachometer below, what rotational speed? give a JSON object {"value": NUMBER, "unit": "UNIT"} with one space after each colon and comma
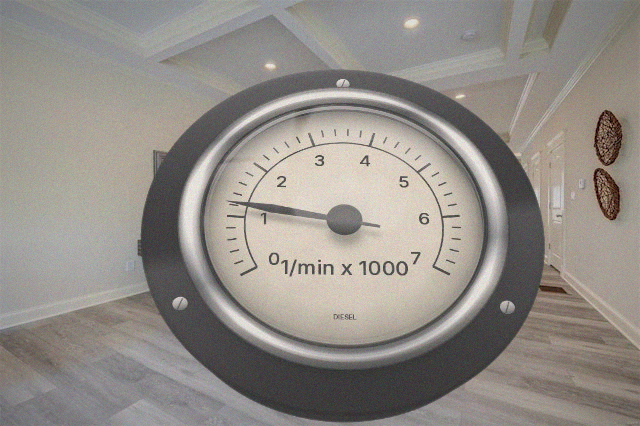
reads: {"value": 1200, "unit": "rpm"}
